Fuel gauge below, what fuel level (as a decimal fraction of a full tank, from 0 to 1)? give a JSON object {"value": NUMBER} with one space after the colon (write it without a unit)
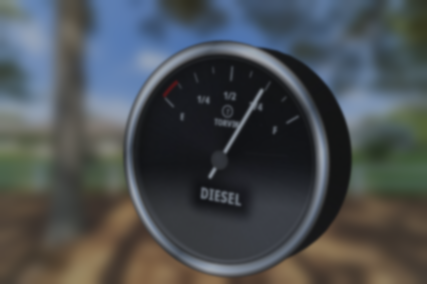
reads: {"value": 0.75}
